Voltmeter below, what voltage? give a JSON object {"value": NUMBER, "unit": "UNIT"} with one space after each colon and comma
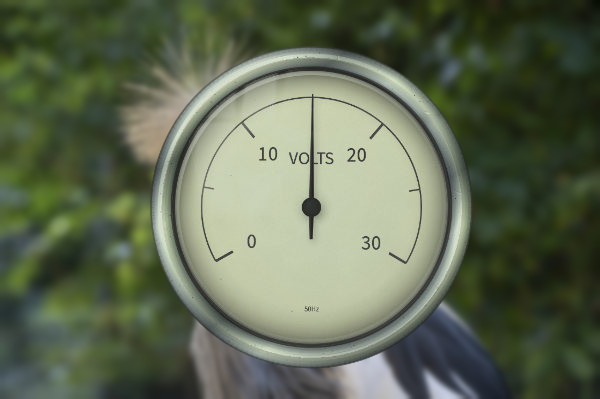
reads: {"value": 15, "unit": "V"}
